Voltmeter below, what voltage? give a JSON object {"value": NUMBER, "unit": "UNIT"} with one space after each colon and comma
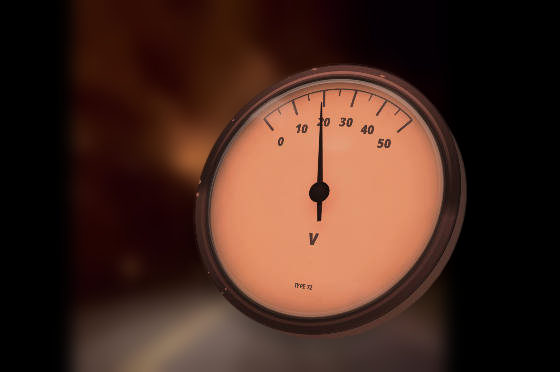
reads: {"value": 20, "unit": "V"}
